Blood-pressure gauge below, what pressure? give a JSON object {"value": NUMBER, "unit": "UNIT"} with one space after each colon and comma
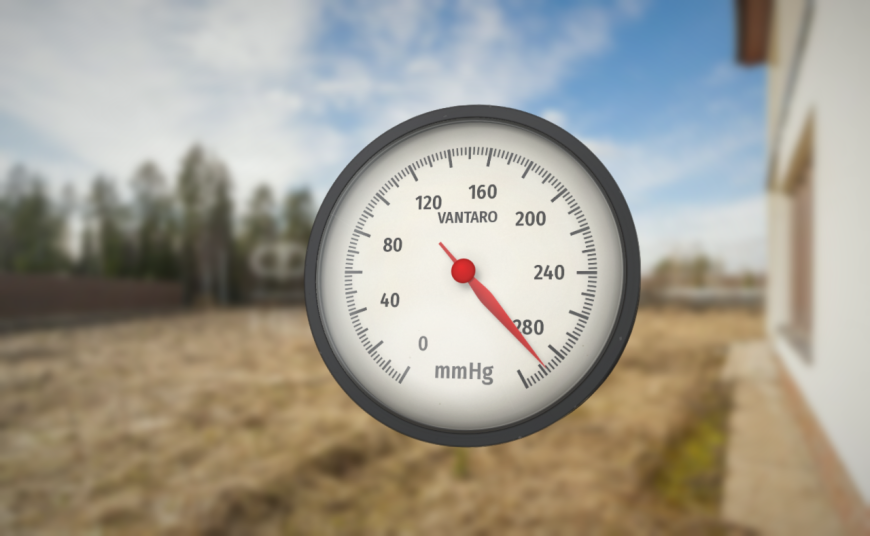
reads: {"value": 288, "unit": "mmHg"}
